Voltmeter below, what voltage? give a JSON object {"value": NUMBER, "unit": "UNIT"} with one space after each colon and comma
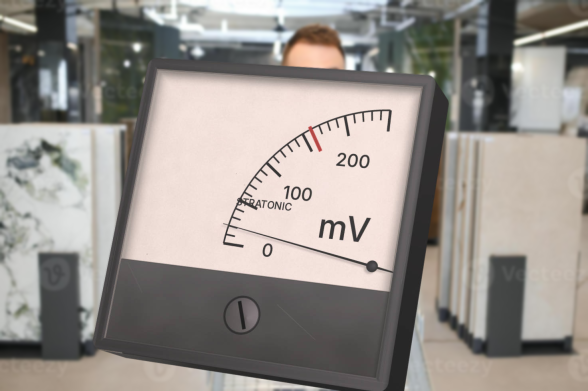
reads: {"value": 20, "unit": "mV"}
